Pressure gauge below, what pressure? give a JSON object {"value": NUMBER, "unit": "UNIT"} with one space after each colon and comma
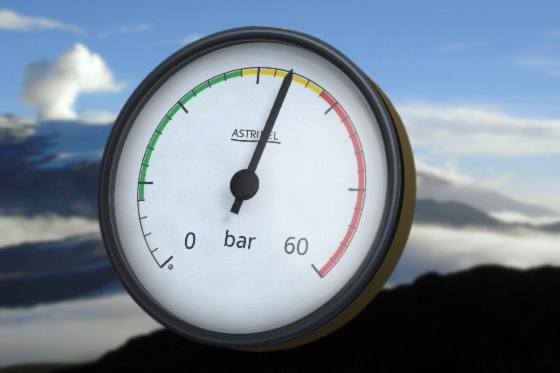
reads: {"value": 34, "unit": "bar"}
